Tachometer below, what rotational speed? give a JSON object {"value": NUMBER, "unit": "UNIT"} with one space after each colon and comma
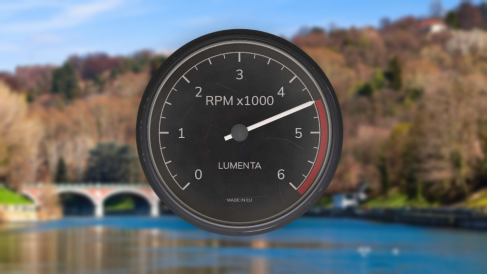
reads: {"value": 4500, "unit": "rpm"}
